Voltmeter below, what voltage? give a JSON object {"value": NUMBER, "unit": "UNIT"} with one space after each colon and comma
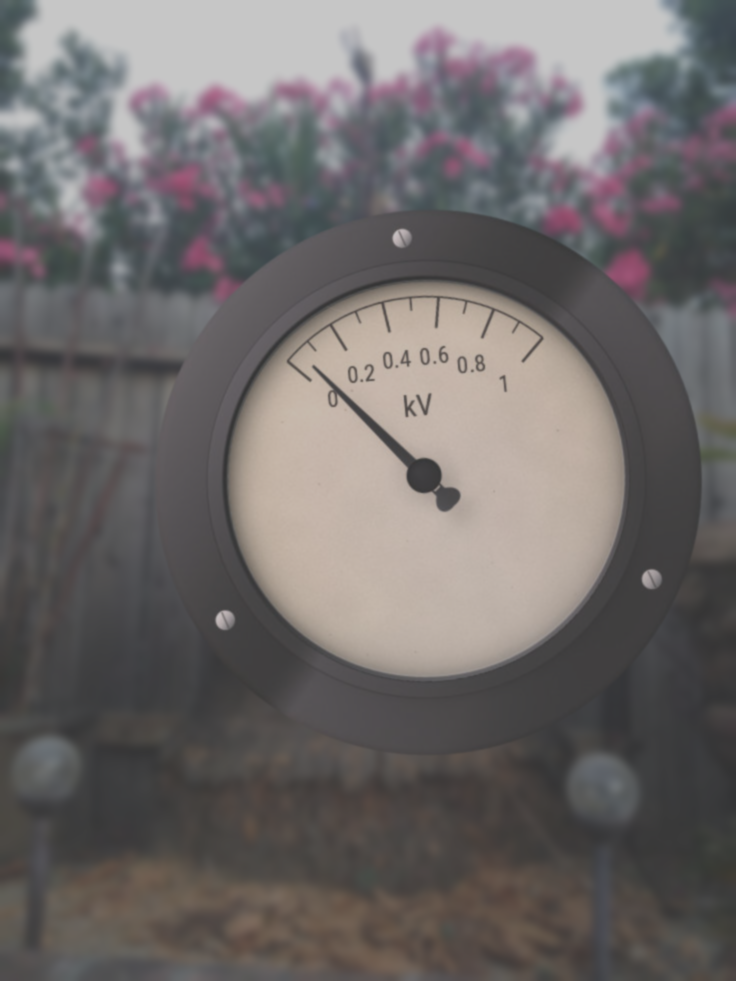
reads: {"value": 0.05, "unit": "kV"}
